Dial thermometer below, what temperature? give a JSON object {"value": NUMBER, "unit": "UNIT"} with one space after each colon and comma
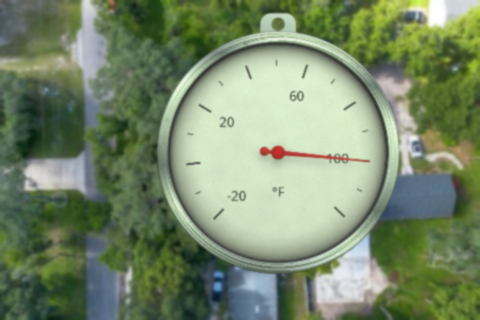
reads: {"value": 100, "unit": "°F"}
